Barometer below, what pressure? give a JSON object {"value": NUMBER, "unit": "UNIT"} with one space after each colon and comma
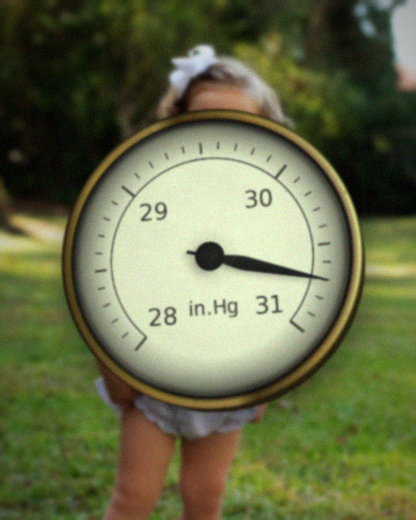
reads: {"value": 30.7, "unit": "inHg"}
